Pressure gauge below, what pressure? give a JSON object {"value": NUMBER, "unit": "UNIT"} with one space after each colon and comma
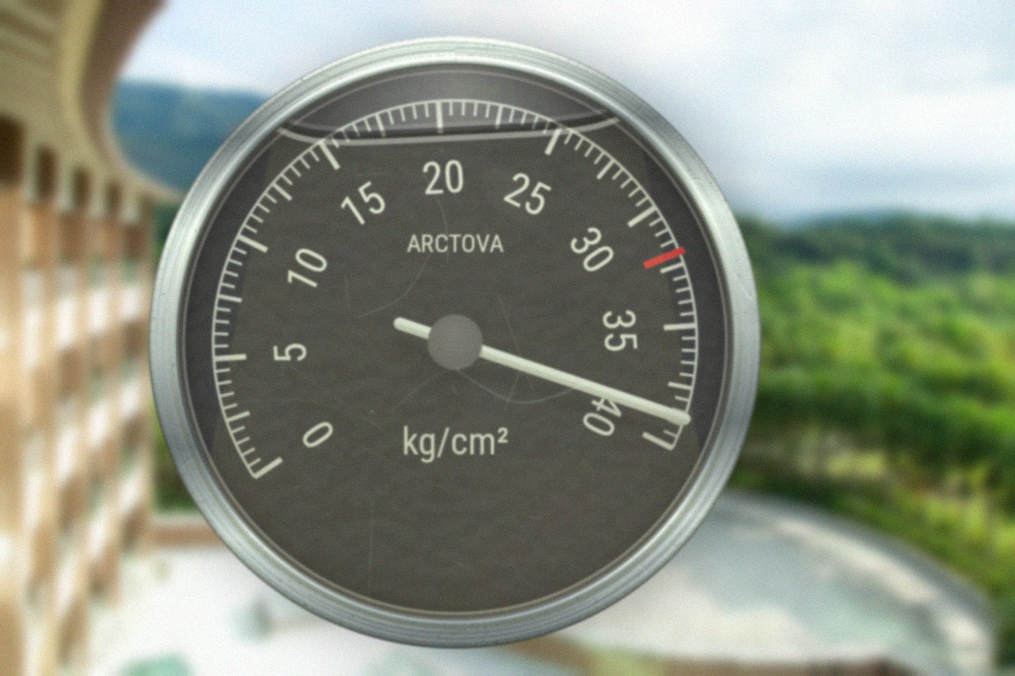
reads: {"value": 38.75, "unit": "kg/cm²"}
